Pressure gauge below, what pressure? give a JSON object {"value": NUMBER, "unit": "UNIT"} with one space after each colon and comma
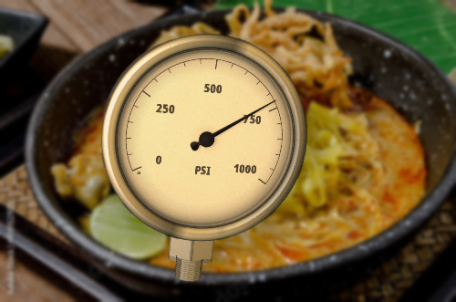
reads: {"value": 725, "unit": "psi"}
